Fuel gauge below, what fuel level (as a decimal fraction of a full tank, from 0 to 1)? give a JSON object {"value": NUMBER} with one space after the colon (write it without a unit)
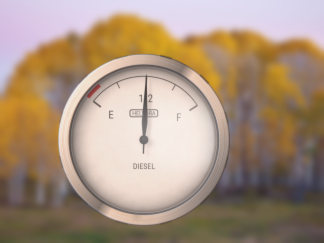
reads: {"value": 0.5}
